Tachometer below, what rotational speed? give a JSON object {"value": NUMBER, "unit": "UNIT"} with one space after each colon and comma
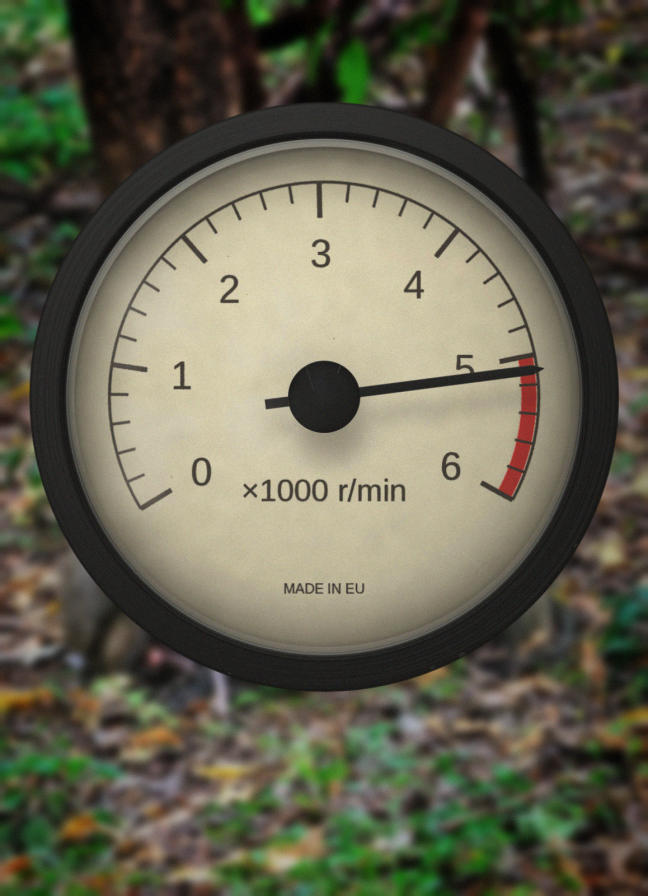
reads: {"value": 5100, "unit": "rpm"}
